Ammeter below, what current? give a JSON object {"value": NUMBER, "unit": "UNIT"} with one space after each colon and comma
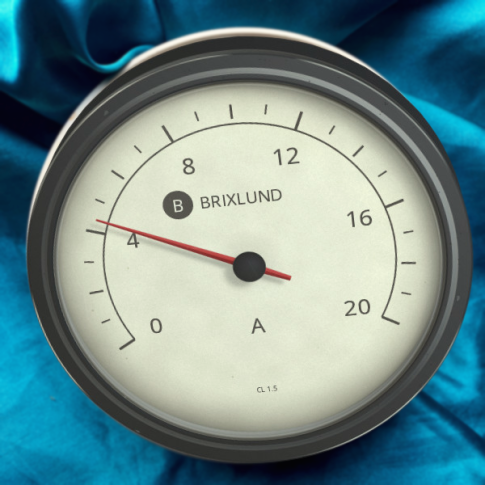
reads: {"value": 4.5, "unit": "A"}
